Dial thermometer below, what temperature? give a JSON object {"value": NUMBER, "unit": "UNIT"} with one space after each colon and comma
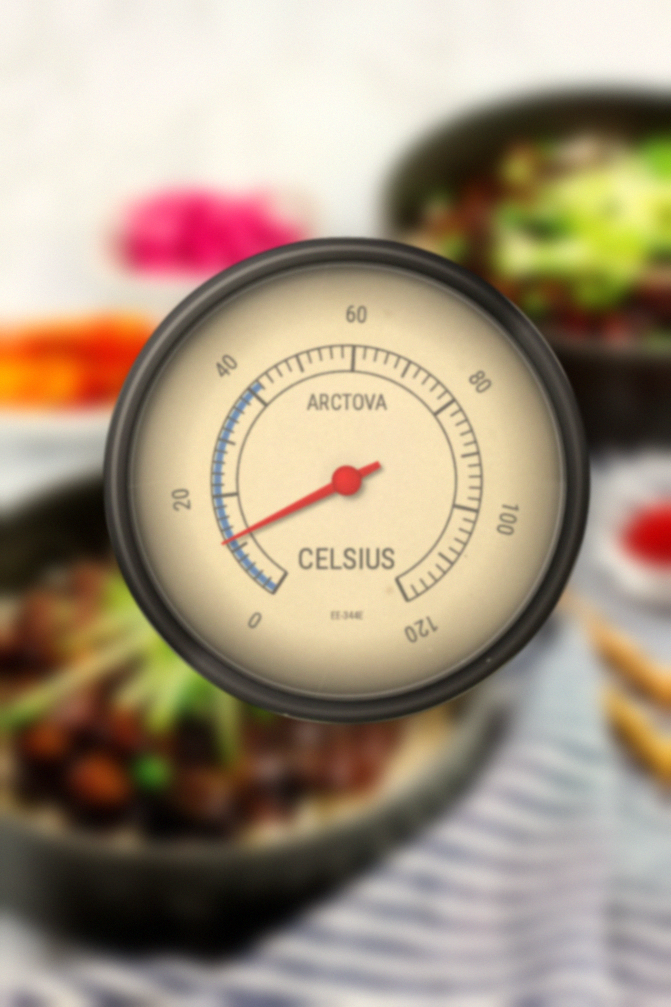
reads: {"value": 12, "unit": "°C"}
